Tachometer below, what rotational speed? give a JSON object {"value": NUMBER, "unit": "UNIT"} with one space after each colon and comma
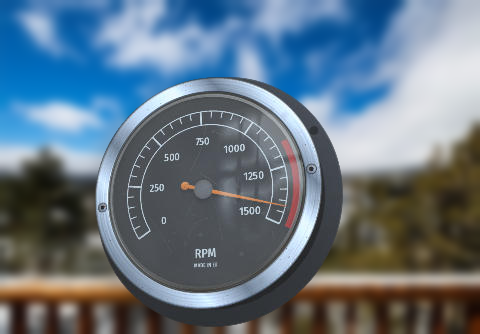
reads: {"value": 1425, "unit": "rpm"}
